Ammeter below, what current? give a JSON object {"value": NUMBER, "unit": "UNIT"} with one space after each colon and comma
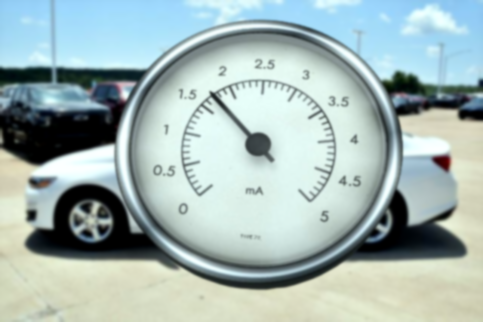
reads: {"value": 1.7, "unit": "mA"}
